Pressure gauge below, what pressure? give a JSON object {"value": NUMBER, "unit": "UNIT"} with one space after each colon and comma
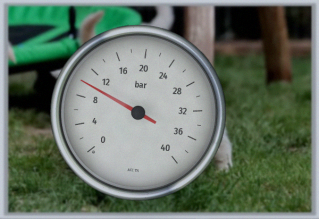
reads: {"value": 10, "unit": "bar"}
